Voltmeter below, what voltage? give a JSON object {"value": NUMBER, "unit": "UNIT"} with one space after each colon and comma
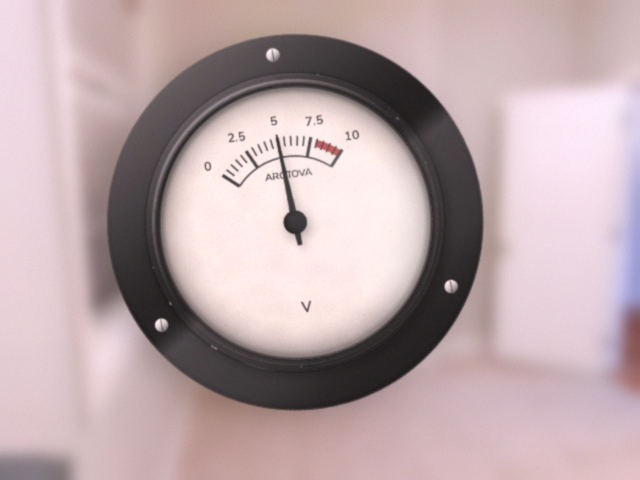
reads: {"value": 5, "unit": "V"}
